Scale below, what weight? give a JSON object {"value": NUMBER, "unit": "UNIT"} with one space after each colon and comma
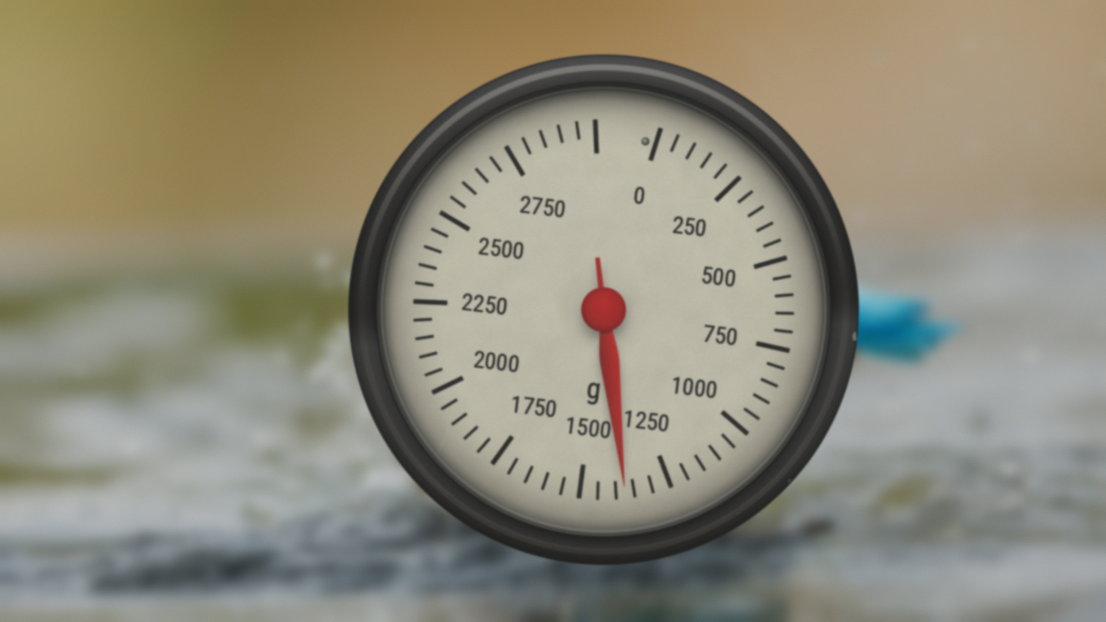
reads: {"value": 1375, "unit": "g"}
